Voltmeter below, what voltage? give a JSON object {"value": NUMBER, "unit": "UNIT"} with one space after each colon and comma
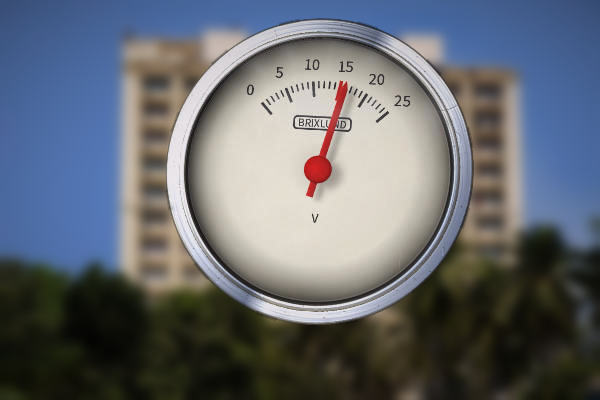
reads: {"value": 16, "unit": "V"}
